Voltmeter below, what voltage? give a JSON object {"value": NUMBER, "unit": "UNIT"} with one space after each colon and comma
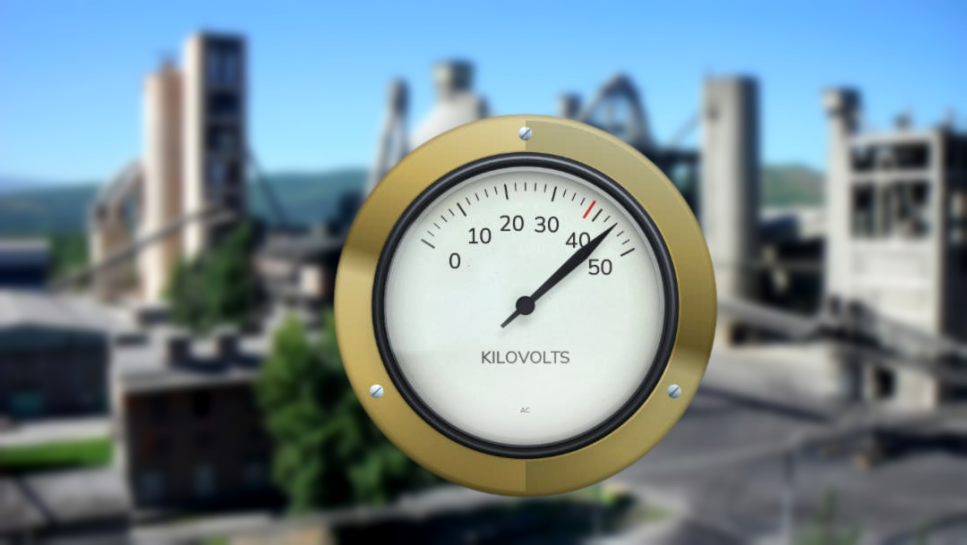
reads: {"value": 44, "unit": "kV"}
